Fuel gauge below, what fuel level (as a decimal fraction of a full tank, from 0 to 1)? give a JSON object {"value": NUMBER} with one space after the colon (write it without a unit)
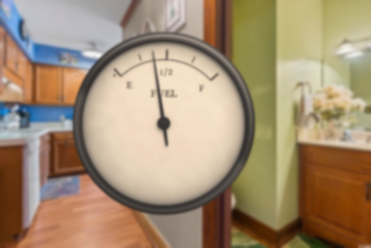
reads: {"value": 0.375}
